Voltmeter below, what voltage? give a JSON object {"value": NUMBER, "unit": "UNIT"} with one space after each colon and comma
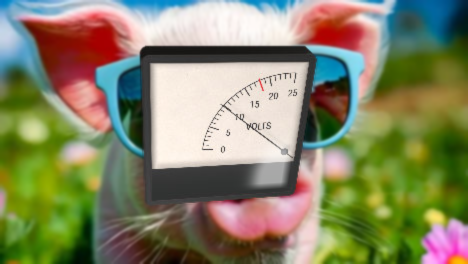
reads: {"value": 10, "unit": "V"}
